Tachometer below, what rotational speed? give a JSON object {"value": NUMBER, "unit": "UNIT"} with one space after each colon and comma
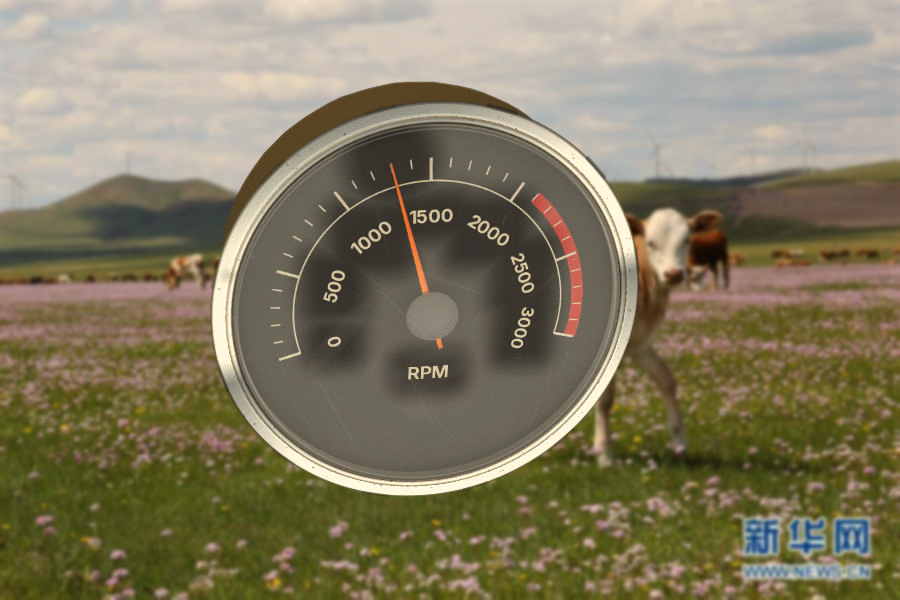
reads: {"value": 1300, "unit": "rpm"}
